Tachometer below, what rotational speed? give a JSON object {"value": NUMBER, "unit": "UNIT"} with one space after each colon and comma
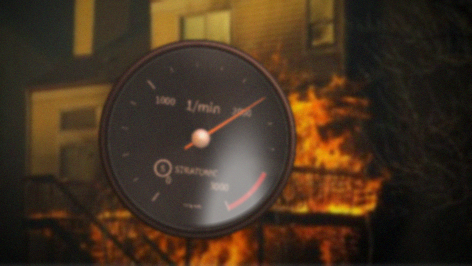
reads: {"value": 2000, "unit": "rpm"}
